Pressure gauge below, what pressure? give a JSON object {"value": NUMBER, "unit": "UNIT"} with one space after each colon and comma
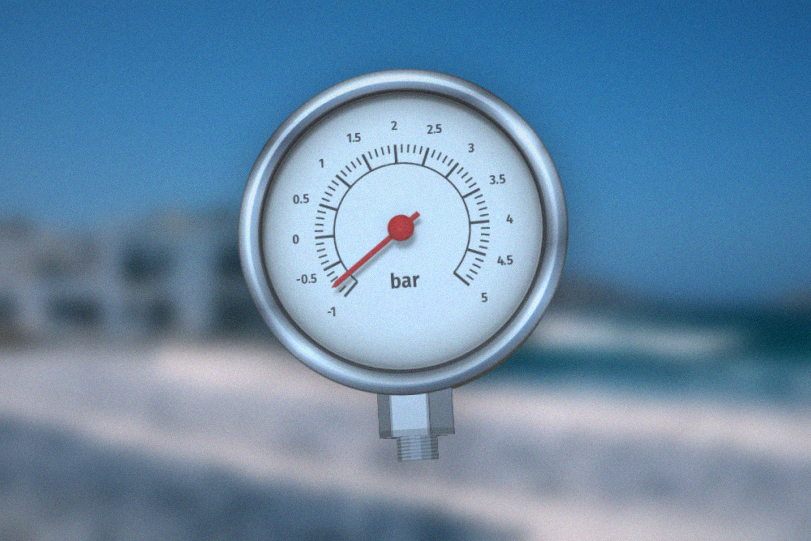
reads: {"value": -0.8, "unit": "bar"}
